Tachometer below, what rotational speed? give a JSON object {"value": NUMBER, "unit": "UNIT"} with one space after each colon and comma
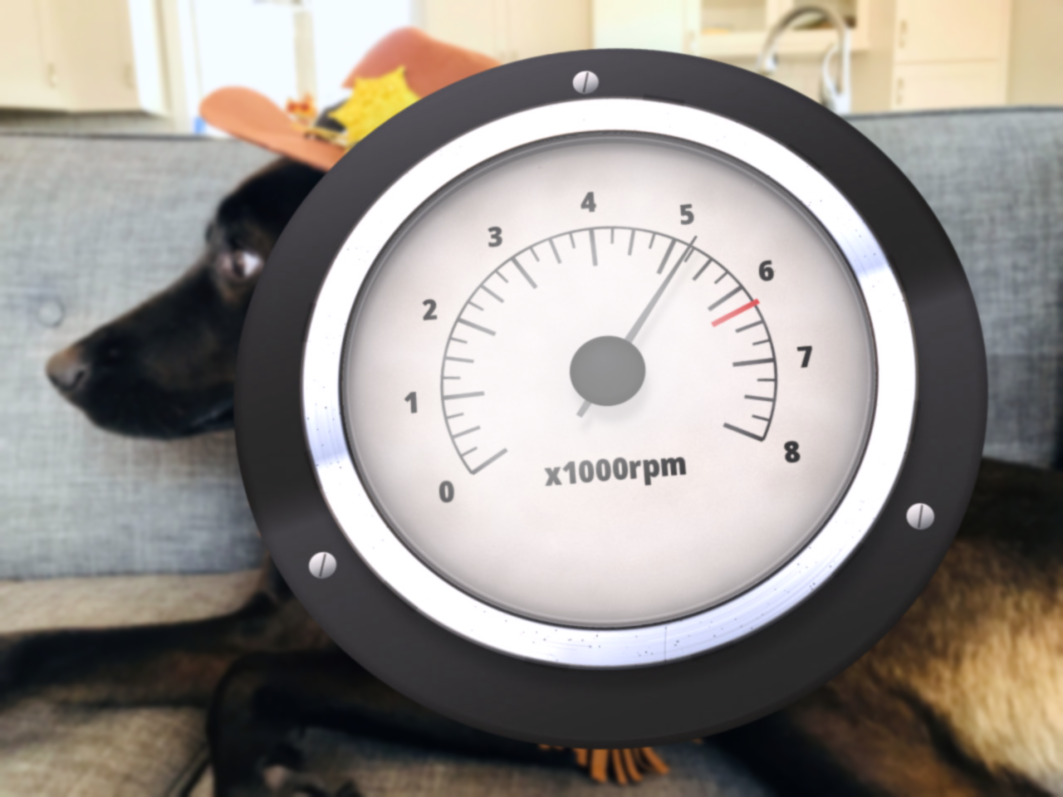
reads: {"value": 5250, "unit": "rpm"}
